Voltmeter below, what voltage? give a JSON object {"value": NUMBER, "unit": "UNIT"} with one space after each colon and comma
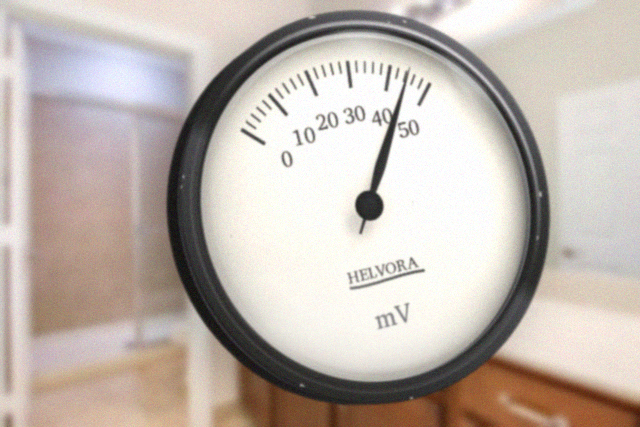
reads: {"value": 44, "unit": "mV"}
